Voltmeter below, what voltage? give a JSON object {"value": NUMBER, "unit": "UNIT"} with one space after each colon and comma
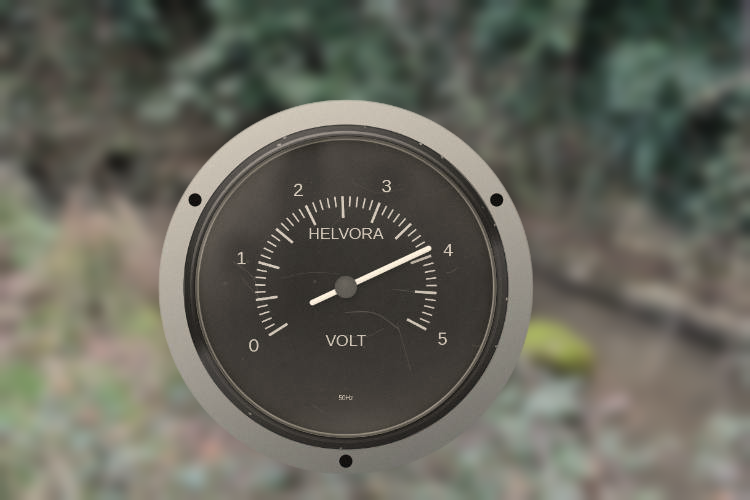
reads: {"value": 3.9, "unit": "V"}
